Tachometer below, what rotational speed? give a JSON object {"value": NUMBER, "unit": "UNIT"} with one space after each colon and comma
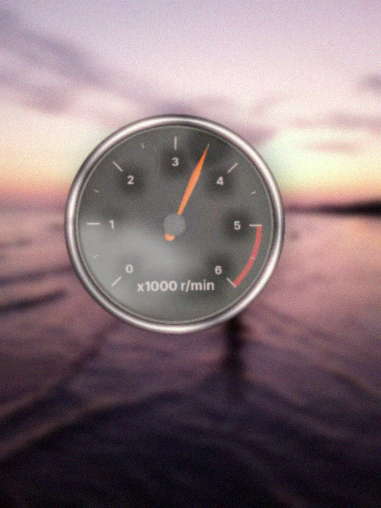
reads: {"value": 3500, "unit": "rpm"}
